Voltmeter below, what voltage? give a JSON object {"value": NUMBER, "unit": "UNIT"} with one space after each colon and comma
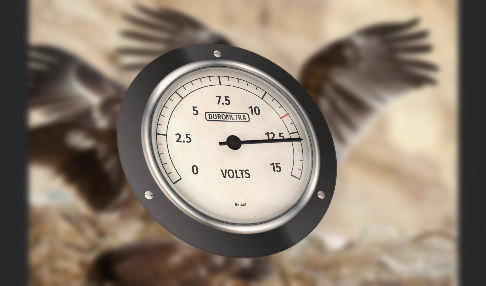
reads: {"value": 13, "unit": "V"}
